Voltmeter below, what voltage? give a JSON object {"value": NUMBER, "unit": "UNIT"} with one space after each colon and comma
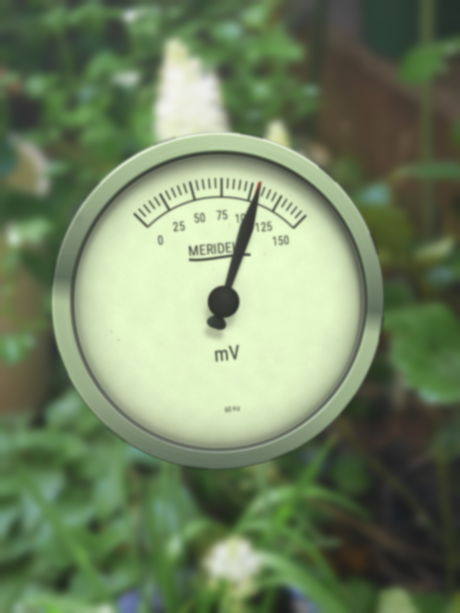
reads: {"value": 105, "unit": "mV"}
